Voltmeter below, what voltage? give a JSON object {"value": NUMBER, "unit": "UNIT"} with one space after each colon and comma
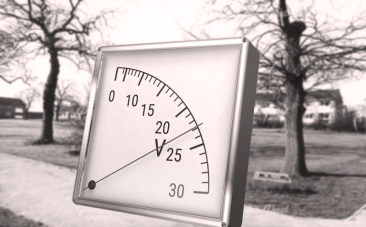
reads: {"value": 23, "unit": "V"}
